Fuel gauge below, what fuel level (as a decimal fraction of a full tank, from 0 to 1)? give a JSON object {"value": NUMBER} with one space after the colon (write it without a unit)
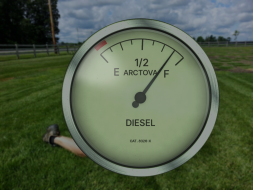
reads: {"value": 0.875}
